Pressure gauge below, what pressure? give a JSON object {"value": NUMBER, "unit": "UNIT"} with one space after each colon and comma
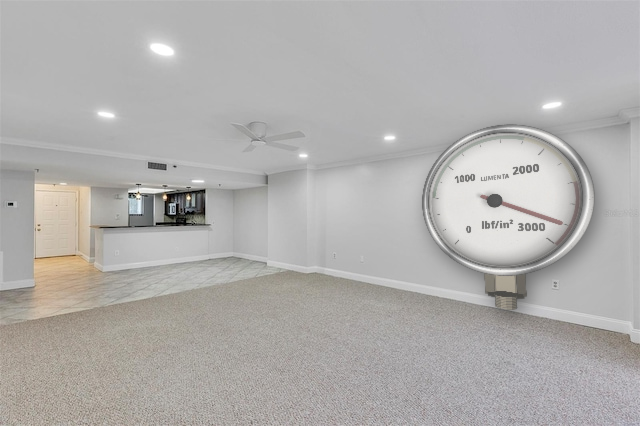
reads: {"value": 2800, "unit": "psi"}
